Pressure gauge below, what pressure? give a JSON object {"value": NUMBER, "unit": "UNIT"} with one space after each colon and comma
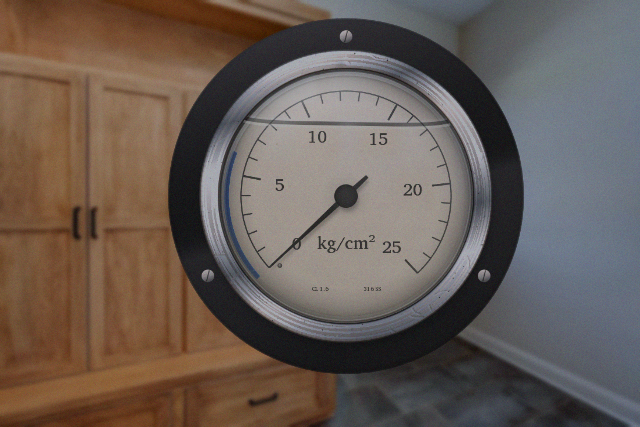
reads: {"value": 0, "unit": "kg/cm²"}
